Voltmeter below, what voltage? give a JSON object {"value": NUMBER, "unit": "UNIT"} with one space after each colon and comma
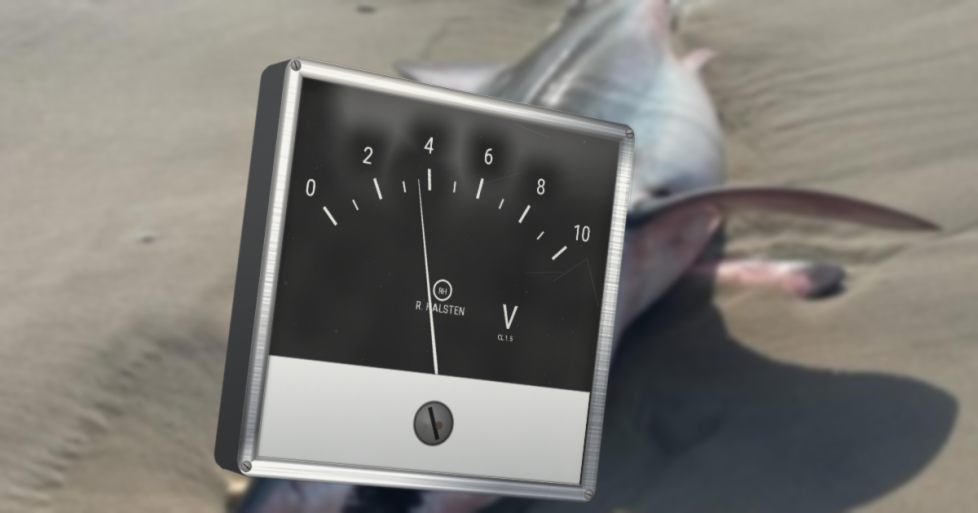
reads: {"value": 3.5, "unit": "V"}
